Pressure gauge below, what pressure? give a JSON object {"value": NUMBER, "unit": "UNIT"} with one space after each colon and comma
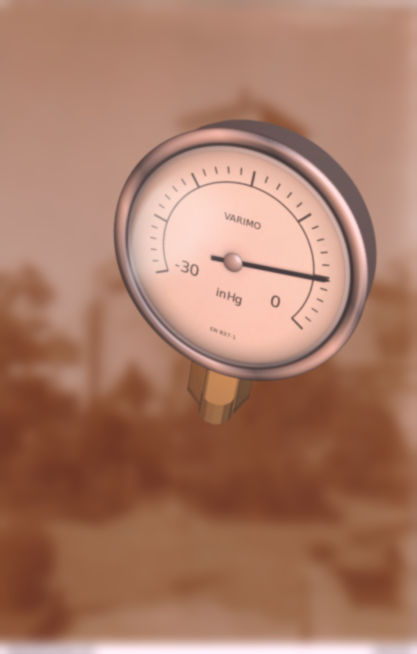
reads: {"value": -5, "unit": "inHg"}
